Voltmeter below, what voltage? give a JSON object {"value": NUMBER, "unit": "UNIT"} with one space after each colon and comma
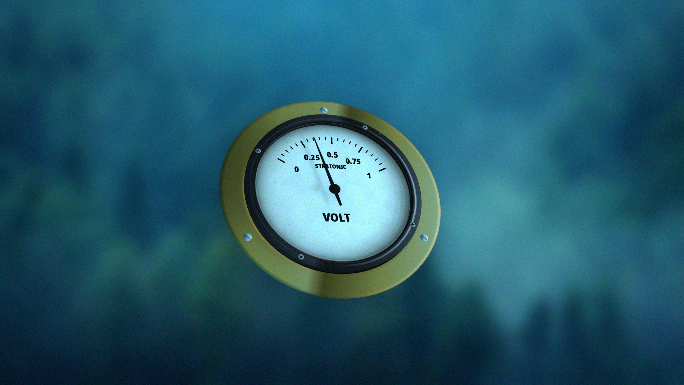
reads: {"value": 0.35, "unit": "V"}
